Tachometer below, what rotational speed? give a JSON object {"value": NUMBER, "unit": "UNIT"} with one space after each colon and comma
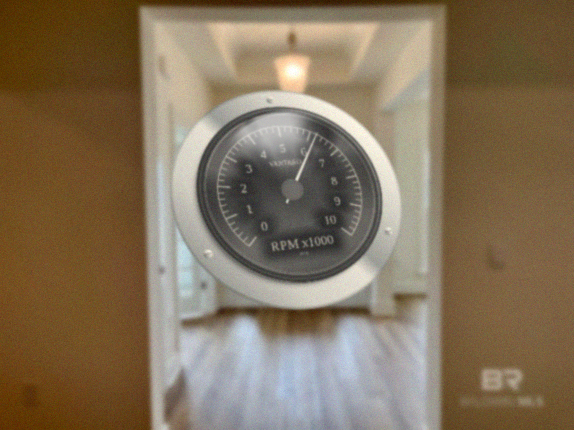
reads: {"value": 6200, "unit": "rpm"}
